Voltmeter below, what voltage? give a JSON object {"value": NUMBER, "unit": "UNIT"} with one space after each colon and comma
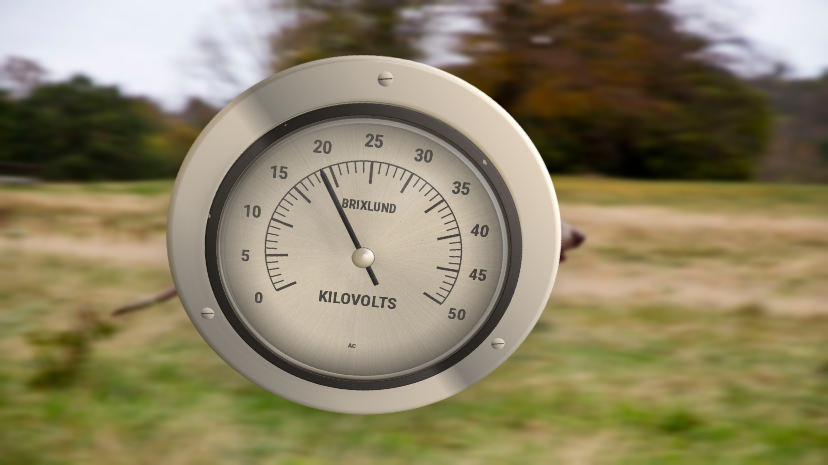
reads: {"value": 19, "unit": "kV"}
